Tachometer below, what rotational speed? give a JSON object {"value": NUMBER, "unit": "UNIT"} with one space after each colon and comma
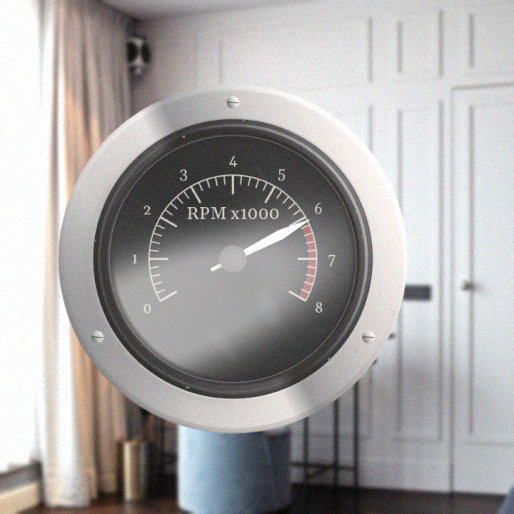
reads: {"value": 6100, "unit": "rpm"}
